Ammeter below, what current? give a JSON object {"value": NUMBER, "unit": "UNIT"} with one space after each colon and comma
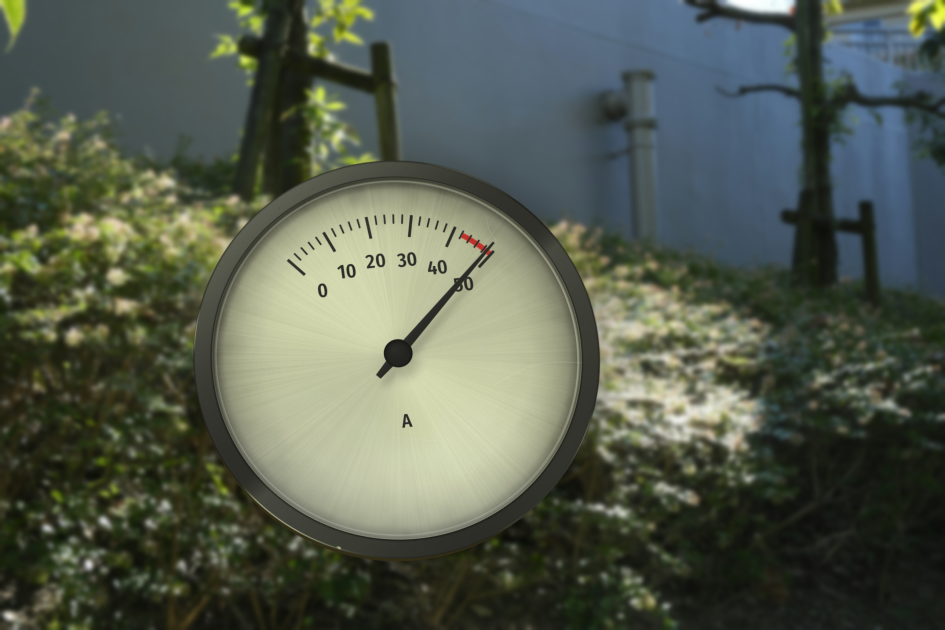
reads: {"value": 49, "unit": "A"}
